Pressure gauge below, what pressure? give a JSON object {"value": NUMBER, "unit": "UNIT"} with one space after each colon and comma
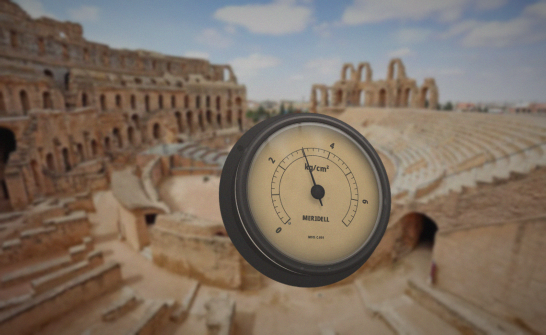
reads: {"value": 3, "unit": "kg/cm²"}
